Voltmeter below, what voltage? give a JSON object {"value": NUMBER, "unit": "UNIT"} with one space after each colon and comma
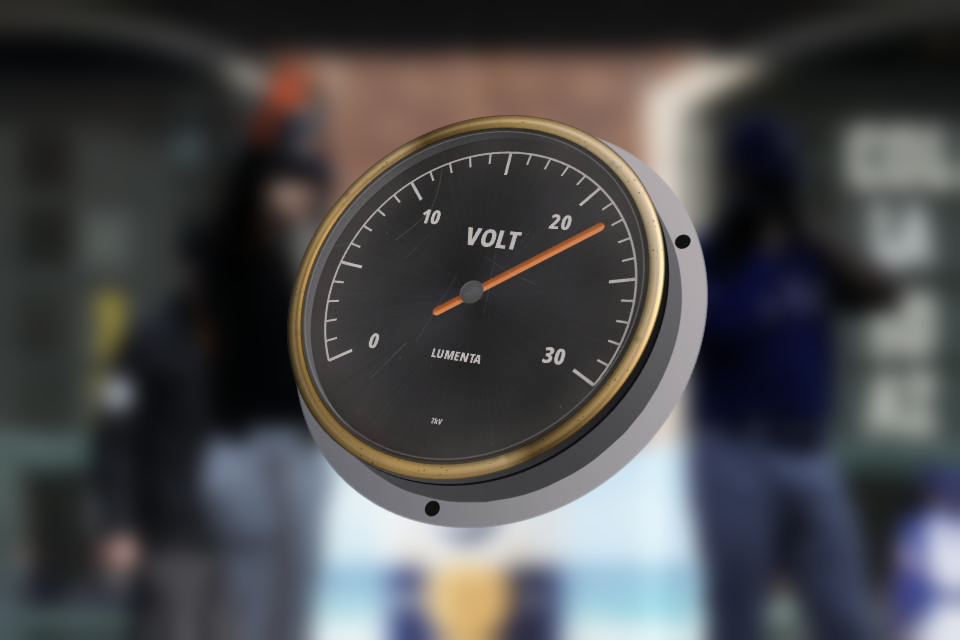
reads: {"value": 22, "unit": "V"}
